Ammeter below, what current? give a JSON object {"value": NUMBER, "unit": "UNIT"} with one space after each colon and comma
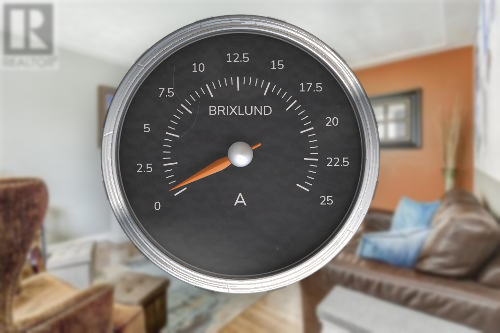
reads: {"value": 0.5, "unit": "A"}
